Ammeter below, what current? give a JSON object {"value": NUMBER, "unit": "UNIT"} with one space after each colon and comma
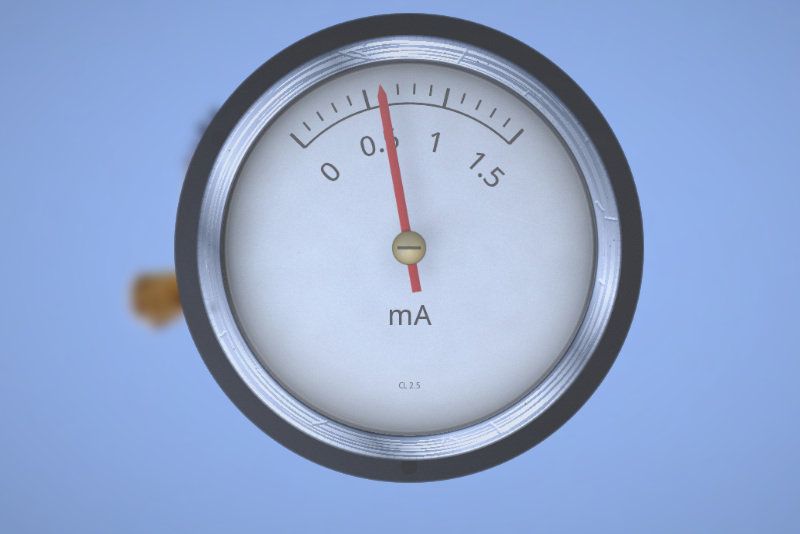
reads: {"value": 0.6, "unit": "mA"}
